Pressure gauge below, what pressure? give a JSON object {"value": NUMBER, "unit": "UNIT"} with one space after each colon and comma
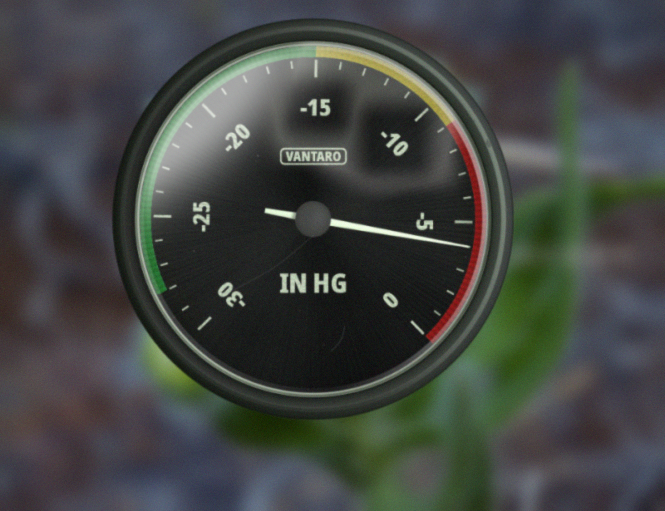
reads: {"value": -4, "unit": "inHg"}
